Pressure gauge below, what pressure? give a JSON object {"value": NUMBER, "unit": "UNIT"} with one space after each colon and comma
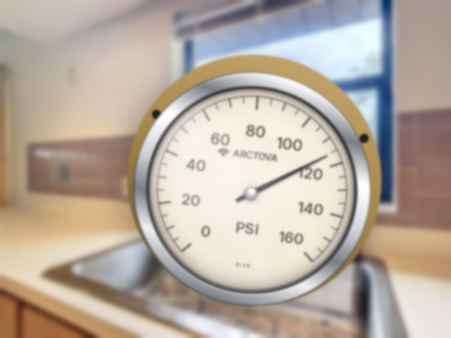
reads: {"value": 115, "unit": "psi"}
